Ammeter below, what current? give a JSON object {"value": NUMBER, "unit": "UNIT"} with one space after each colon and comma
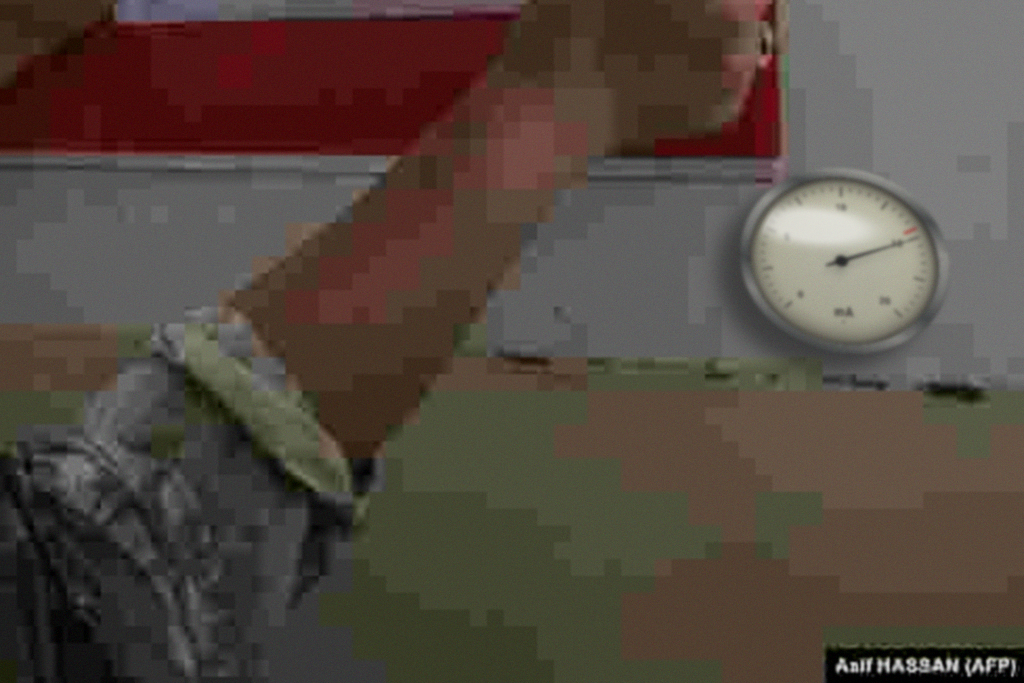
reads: {"value": 15, "unit": "mA"}
